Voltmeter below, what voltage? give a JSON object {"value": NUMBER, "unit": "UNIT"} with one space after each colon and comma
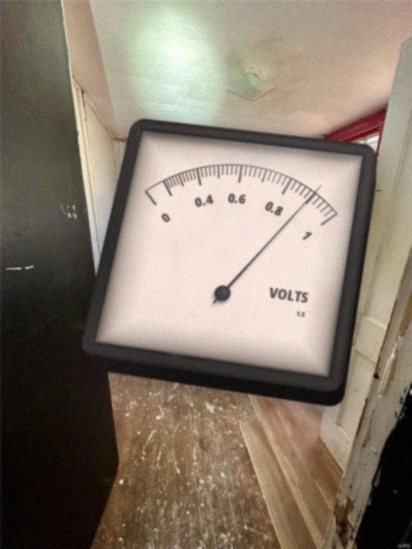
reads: {"value": 0.9, "unit": "V"}
